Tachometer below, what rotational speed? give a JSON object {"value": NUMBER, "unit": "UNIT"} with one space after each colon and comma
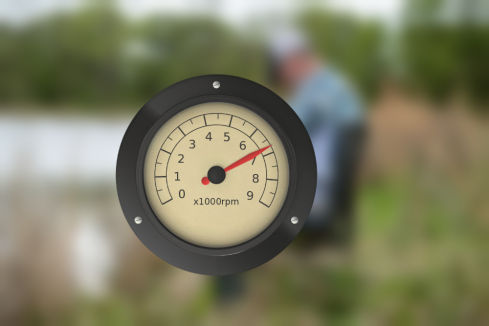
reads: {"value": 6750, "unit": "rpm"}
